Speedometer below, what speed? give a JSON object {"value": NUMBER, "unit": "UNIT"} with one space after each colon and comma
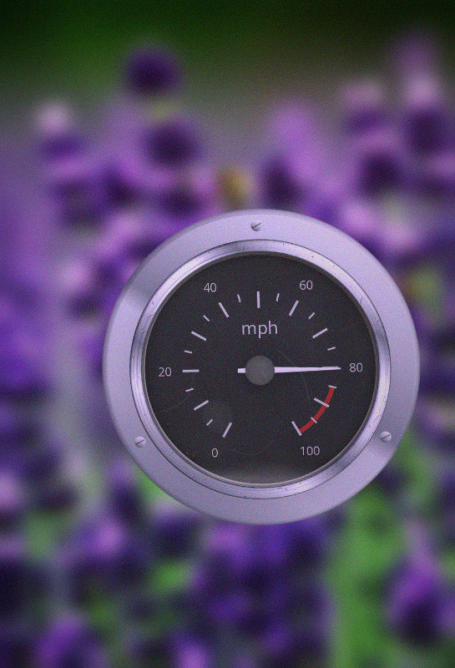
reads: {"value": 80, "unit": "mph"}
